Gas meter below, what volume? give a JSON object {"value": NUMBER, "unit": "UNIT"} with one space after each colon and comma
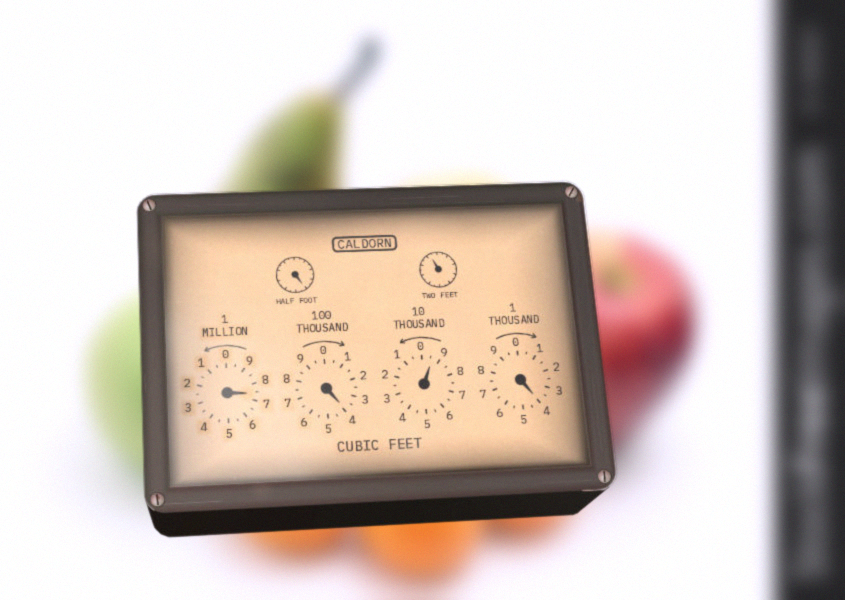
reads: {"value": 739400, "unit": "ft³"}
